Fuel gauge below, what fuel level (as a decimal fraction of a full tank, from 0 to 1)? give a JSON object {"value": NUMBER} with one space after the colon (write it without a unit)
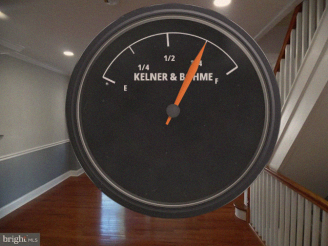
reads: {"value": 0.75}
